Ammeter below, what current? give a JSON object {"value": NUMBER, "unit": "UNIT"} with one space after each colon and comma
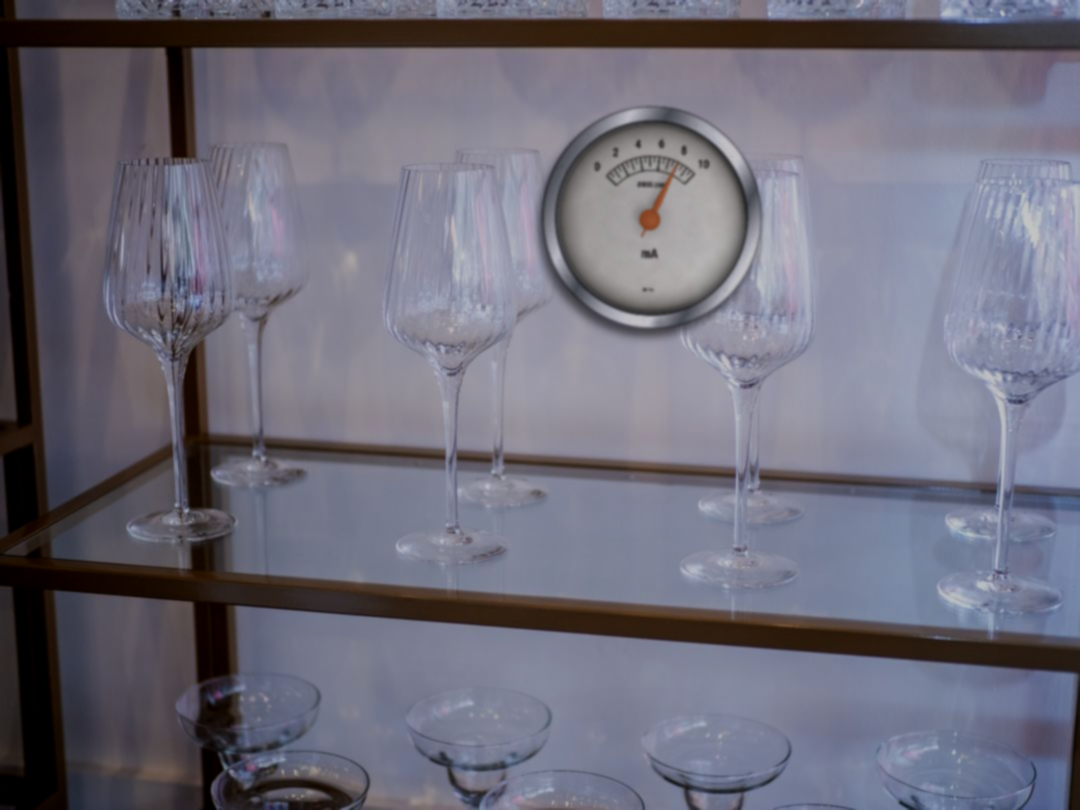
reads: {"value": 8, "unit": "mA"}
